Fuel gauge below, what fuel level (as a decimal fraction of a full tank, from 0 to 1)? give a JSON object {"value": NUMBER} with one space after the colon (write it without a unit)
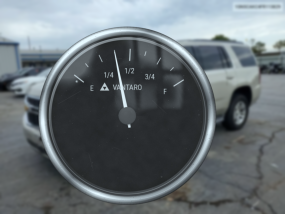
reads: {"value": 0.375}
